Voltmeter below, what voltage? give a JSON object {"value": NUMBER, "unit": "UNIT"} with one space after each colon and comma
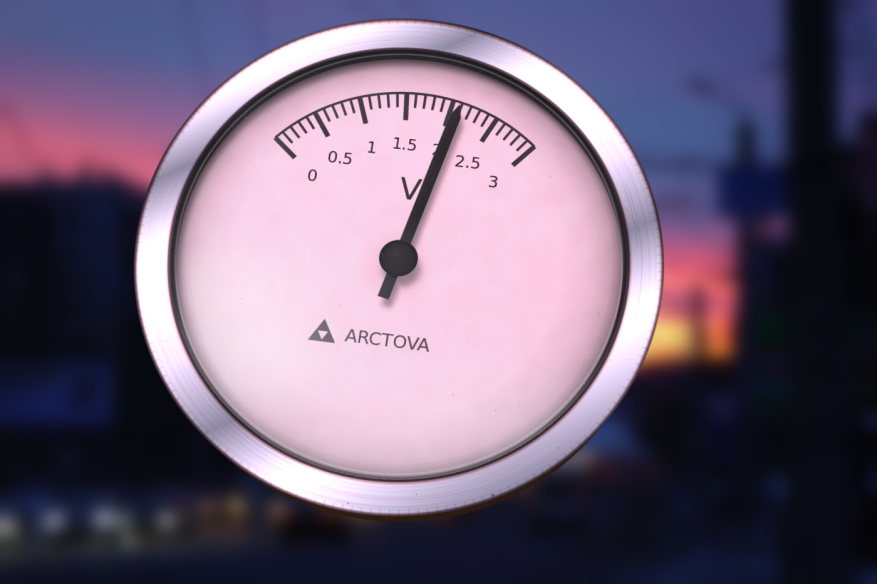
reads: {"value": 2.1, "unit": "V"}
